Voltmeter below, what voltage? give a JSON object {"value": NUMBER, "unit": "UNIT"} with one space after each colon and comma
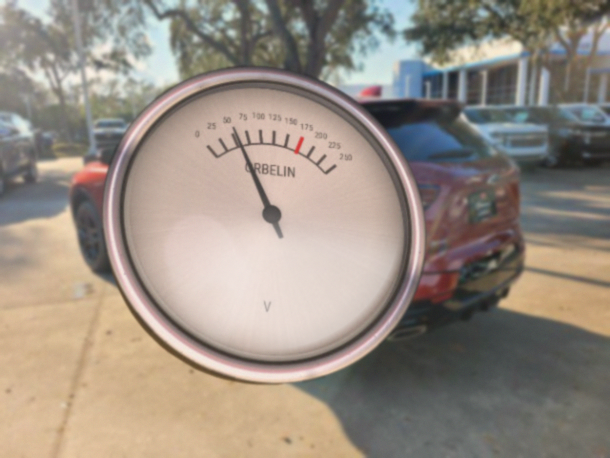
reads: {"value": 50, "unit": "V"}
